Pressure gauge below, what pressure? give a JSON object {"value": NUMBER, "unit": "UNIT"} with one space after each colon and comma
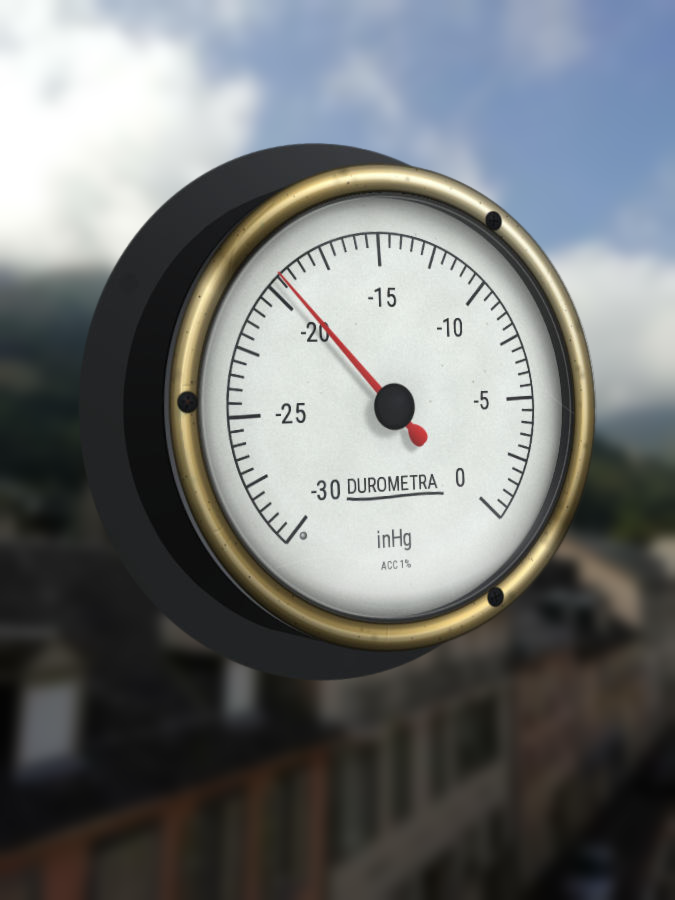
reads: {"value": -19.5, "unit": "inHg"}
